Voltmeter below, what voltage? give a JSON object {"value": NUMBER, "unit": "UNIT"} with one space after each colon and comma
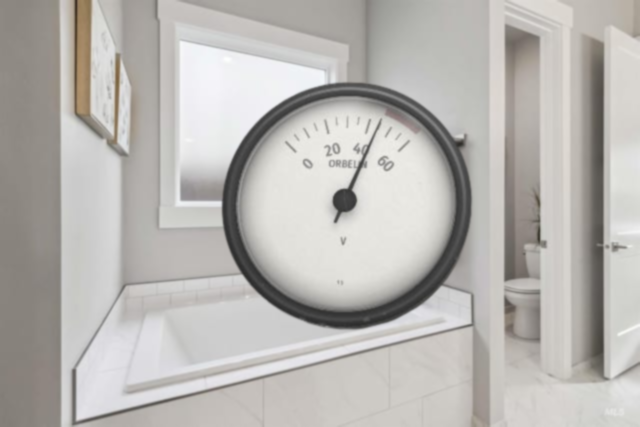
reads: {"value": 45, "unit": "V"}
